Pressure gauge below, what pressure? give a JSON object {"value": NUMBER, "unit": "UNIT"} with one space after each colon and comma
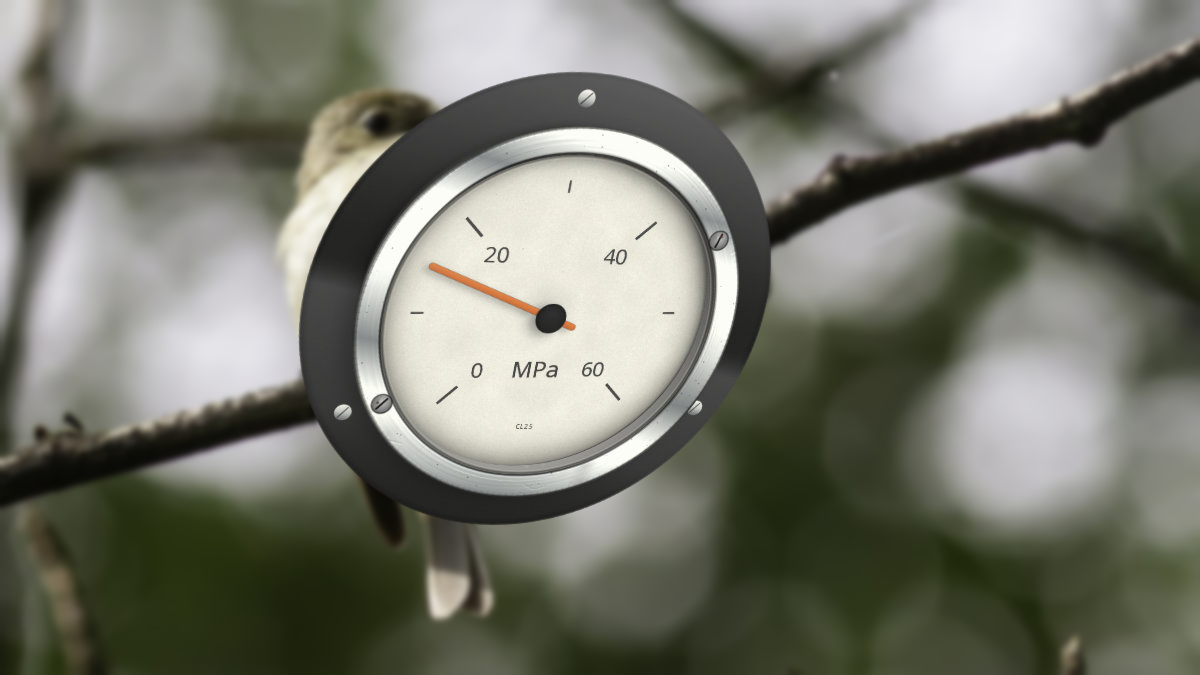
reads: {"value": 15, "unit": "MPa"}
